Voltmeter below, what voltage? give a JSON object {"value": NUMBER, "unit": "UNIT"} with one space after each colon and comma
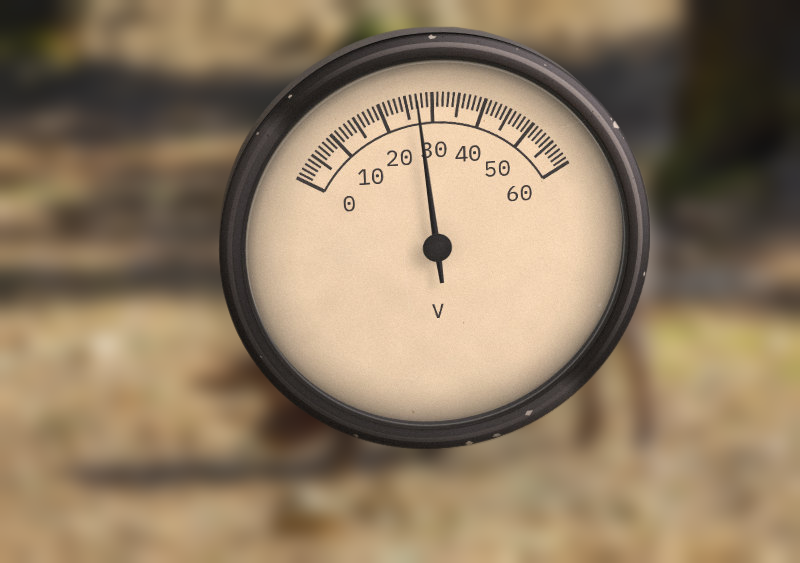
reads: {"value": 27, "unit": "V"}
